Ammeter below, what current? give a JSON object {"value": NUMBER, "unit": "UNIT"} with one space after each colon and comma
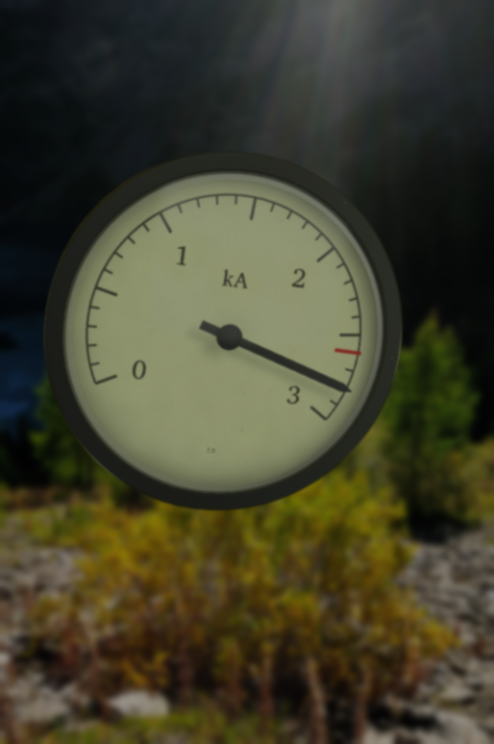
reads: {"value": 2.8, "unit": "kA"}
